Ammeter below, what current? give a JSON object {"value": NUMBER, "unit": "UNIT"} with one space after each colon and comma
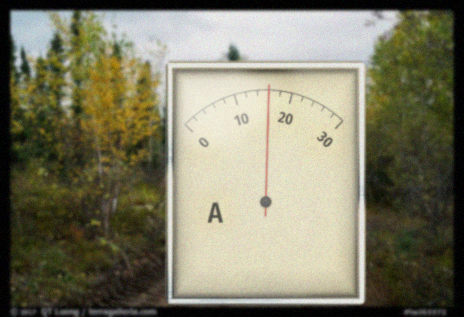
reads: {"value": 16, "unit": "A"}
